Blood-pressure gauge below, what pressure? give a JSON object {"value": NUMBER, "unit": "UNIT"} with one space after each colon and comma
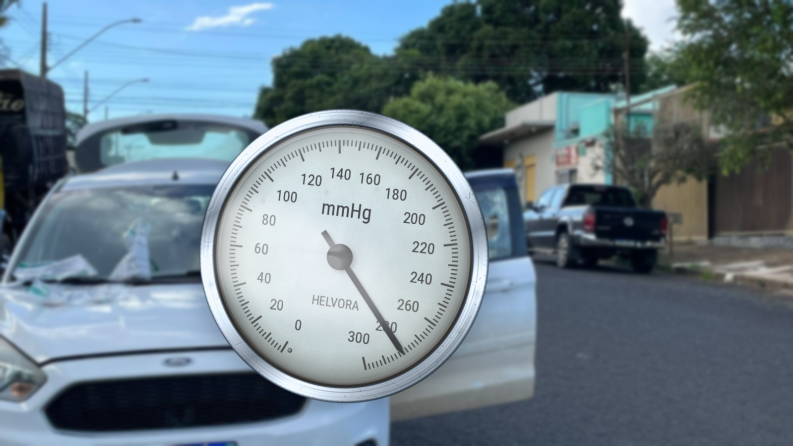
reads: {"value": 280, "unit": "mmHg"}
